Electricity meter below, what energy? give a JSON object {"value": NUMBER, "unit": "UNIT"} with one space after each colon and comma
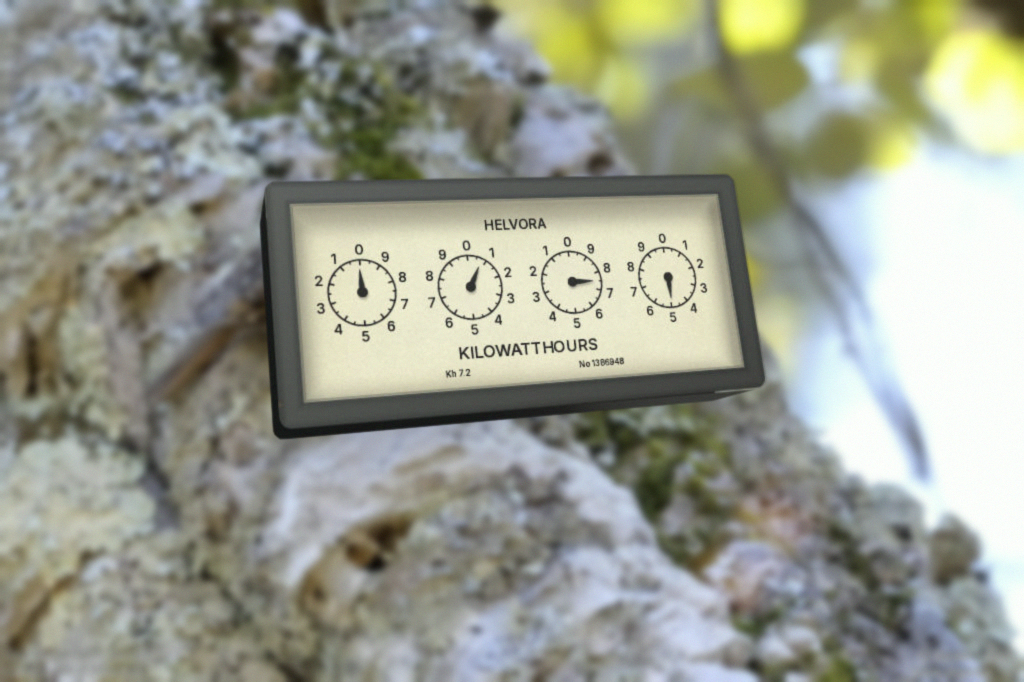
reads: {"value": 75, "unit": "kWh"}
